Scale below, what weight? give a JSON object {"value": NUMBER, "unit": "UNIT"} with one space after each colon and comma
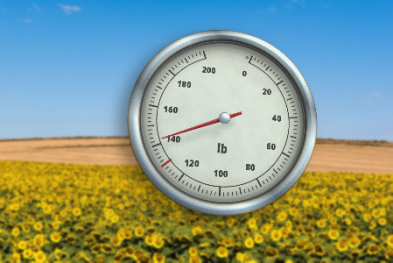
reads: {"value": 142, "unit": "lb"}
